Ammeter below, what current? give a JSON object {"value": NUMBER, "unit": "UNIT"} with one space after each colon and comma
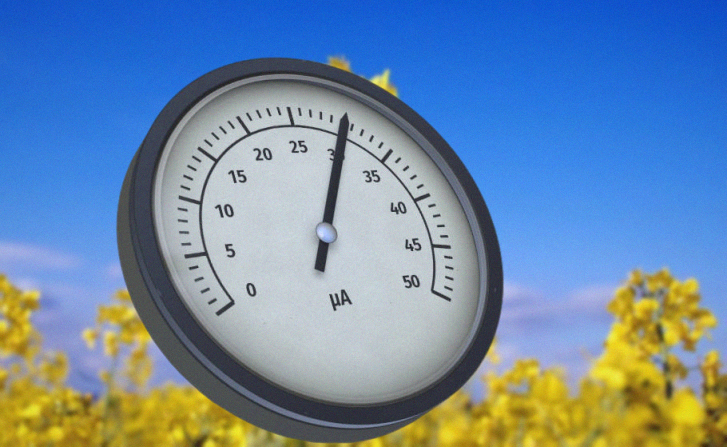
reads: {"value": 30, "unit": "µA"}
